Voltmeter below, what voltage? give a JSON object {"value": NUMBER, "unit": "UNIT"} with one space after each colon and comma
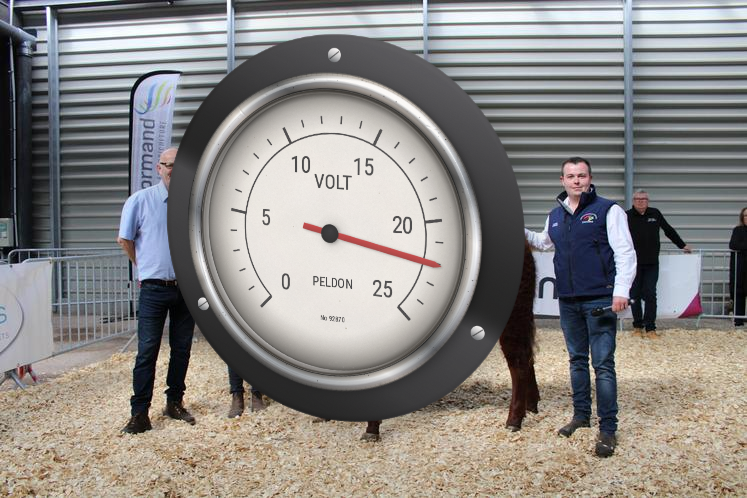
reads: {"value": 22, "unit": "V"}
